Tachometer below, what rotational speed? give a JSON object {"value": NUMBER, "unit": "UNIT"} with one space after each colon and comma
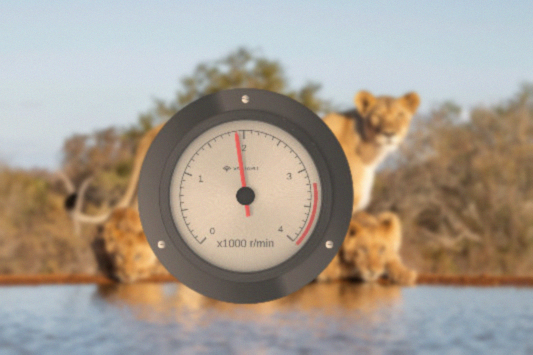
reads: {"value": 1900, "unit": "rpm"}
